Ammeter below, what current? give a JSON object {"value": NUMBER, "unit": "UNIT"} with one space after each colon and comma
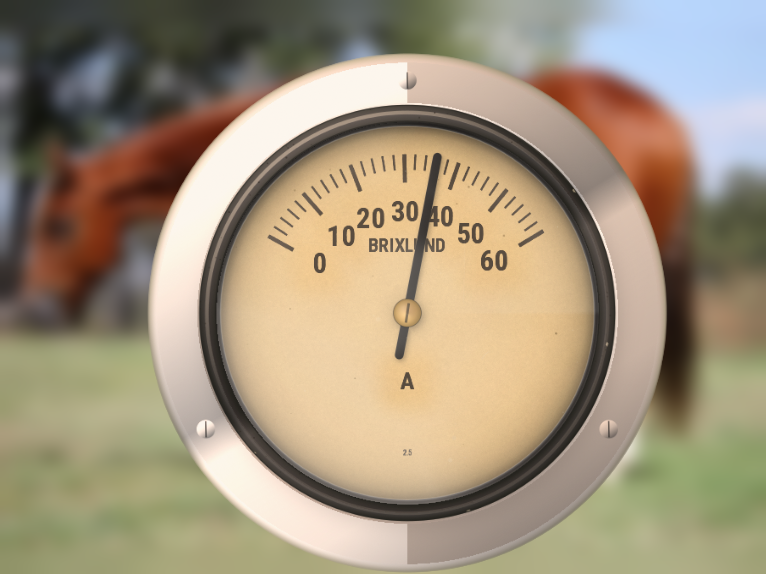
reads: {"value": 36, "unit": "A"}
